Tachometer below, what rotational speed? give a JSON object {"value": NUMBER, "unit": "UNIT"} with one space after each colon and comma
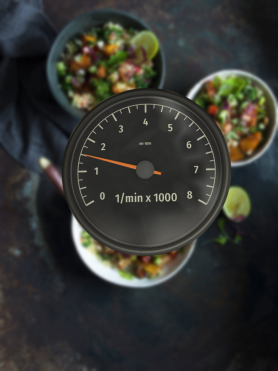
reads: {"value": 1500, "unit": "rpm"}
